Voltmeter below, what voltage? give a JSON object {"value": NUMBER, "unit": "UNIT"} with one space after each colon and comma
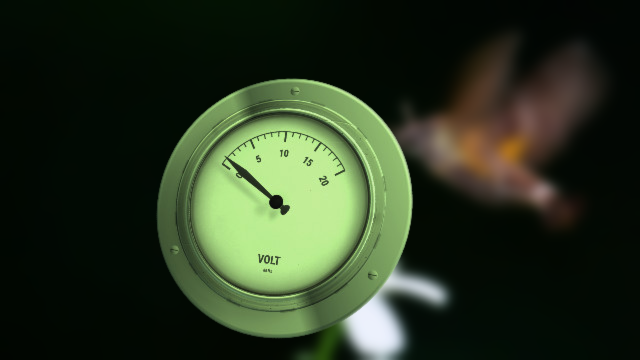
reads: {"value": 1, "unit": "V"}
